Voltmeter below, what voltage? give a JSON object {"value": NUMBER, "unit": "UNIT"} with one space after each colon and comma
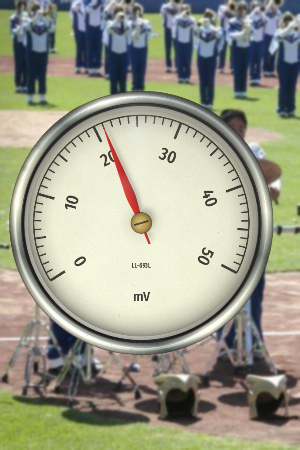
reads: {"value": 21, "unit": "mV"}
